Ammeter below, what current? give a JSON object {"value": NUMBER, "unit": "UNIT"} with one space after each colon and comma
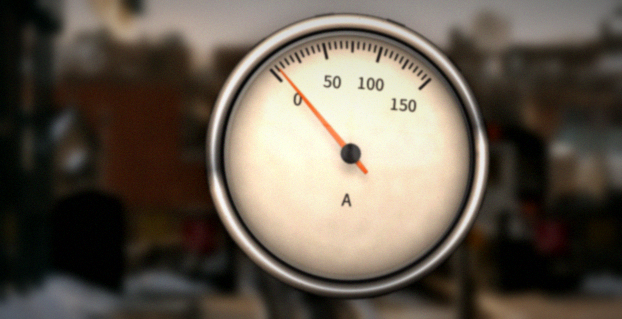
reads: {"value": 5, "unit": "A"}
